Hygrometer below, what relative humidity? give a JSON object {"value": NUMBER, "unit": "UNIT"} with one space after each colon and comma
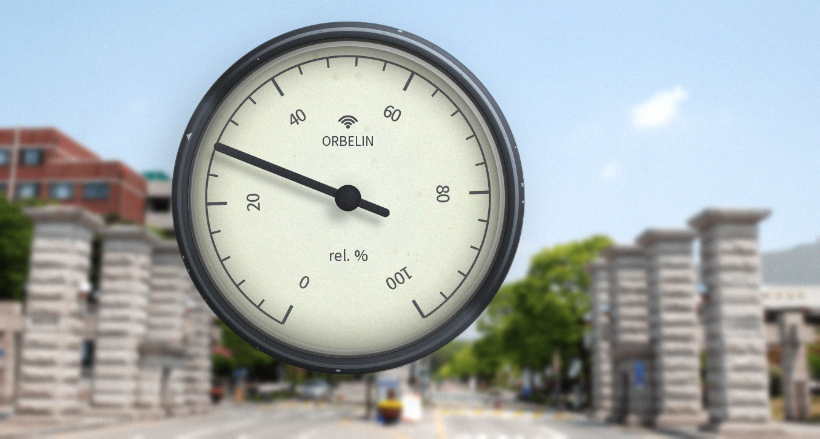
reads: {"value": 28, "unit": "%"}
